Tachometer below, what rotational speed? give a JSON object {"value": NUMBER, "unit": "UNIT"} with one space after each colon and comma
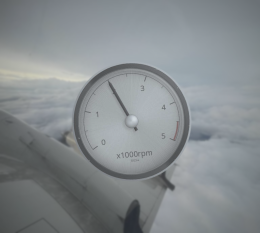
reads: {"value": 2000, "unit": "rpm"}
